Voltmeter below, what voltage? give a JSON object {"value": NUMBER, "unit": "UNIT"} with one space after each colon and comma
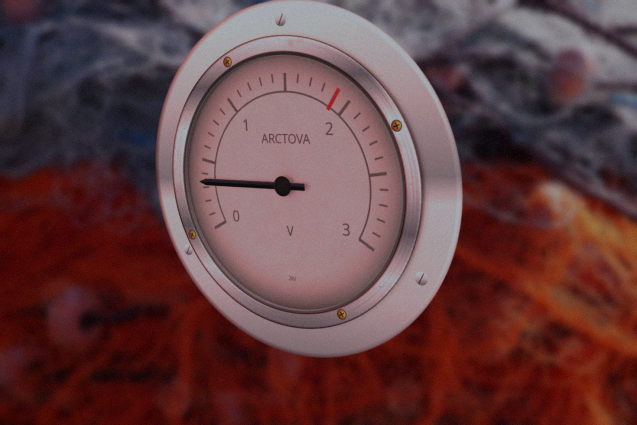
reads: {"value": 0.35, "unit": "V"}
